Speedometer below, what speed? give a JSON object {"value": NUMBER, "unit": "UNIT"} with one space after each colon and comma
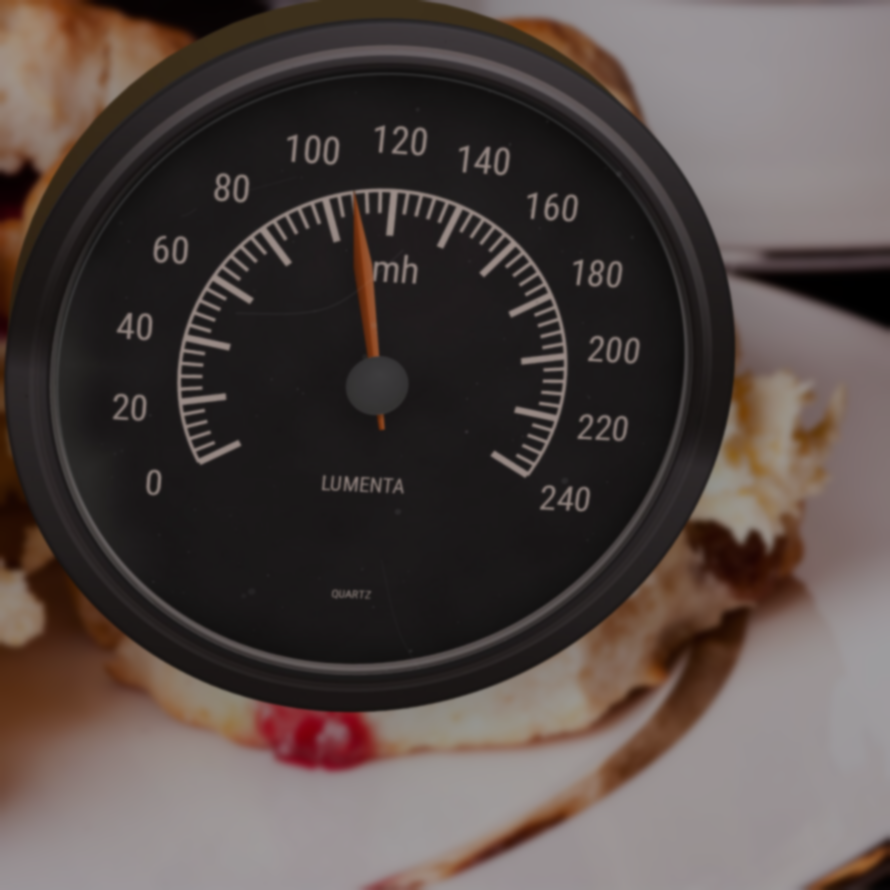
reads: {"value": 108, "unit": "km/h"}
